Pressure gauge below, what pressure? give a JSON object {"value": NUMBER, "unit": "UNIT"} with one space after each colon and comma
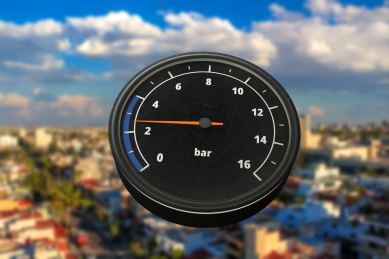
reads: {"value": 2.5, "unit": "bar"}
